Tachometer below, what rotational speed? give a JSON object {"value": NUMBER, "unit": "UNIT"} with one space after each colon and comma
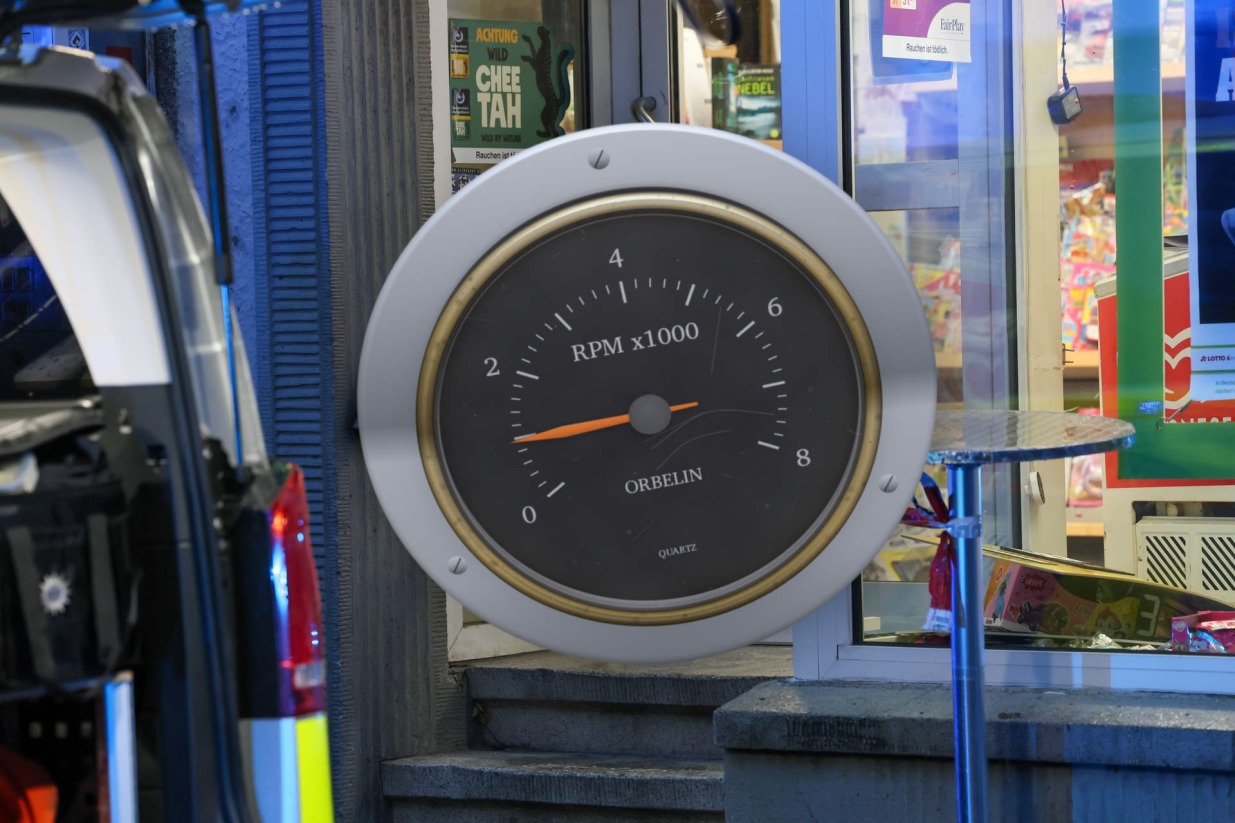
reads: {"value": 1000, "unit": "rpm"}
